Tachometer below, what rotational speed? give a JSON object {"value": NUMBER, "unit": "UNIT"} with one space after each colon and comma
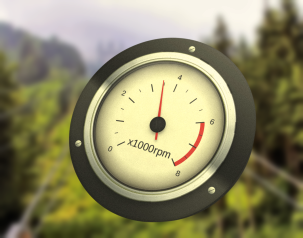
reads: {"value": 3500, "unit": "rpm"}
